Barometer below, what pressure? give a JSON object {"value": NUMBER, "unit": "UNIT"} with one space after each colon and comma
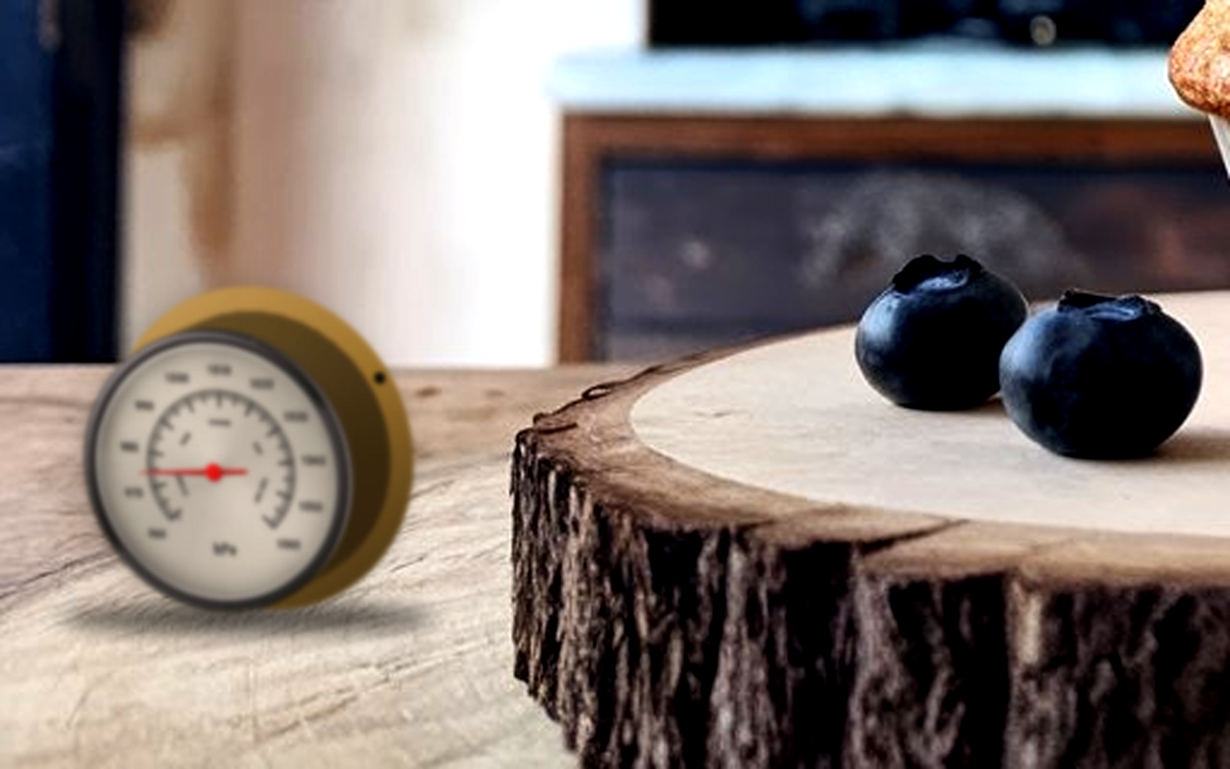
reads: {"value": 975, "unit": "hPa"}
